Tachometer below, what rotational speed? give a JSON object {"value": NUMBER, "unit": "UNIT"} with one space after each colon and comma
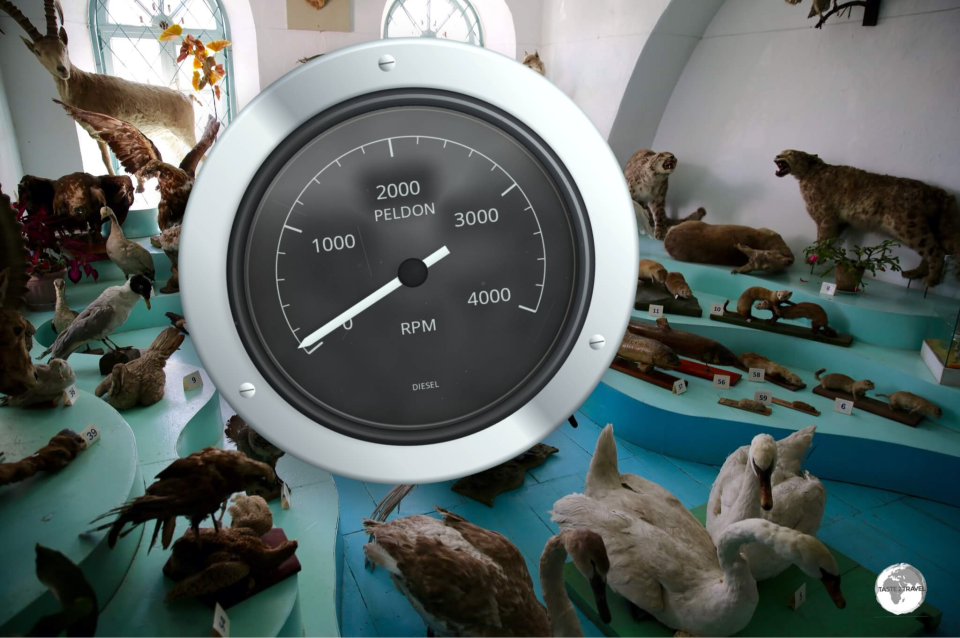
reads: {"value": 100, "unit": "rpm"}
